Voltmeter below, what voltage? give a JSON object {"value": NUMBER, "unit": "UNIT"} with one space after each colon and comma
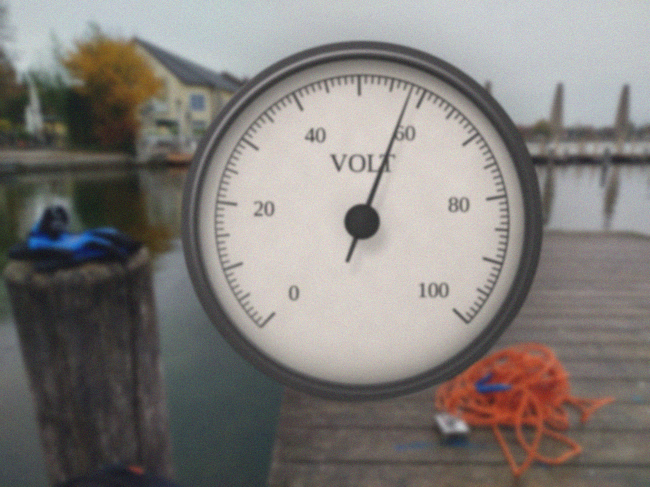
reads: {"value": 58, "unit": "V"}
